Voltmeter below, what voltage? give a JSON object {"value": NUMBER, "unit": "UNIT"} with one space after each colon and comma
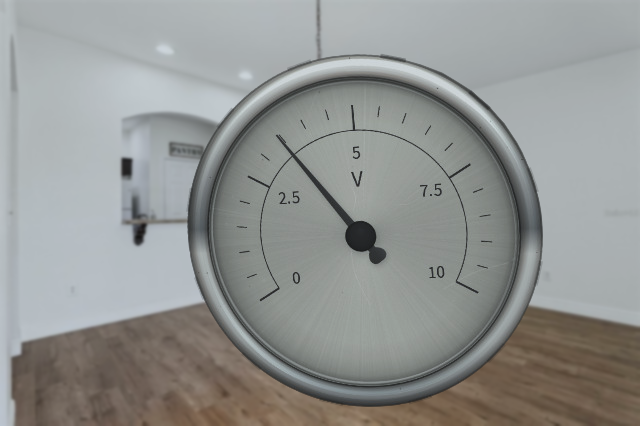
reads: {"value": 3.5, "unit": "V"}
